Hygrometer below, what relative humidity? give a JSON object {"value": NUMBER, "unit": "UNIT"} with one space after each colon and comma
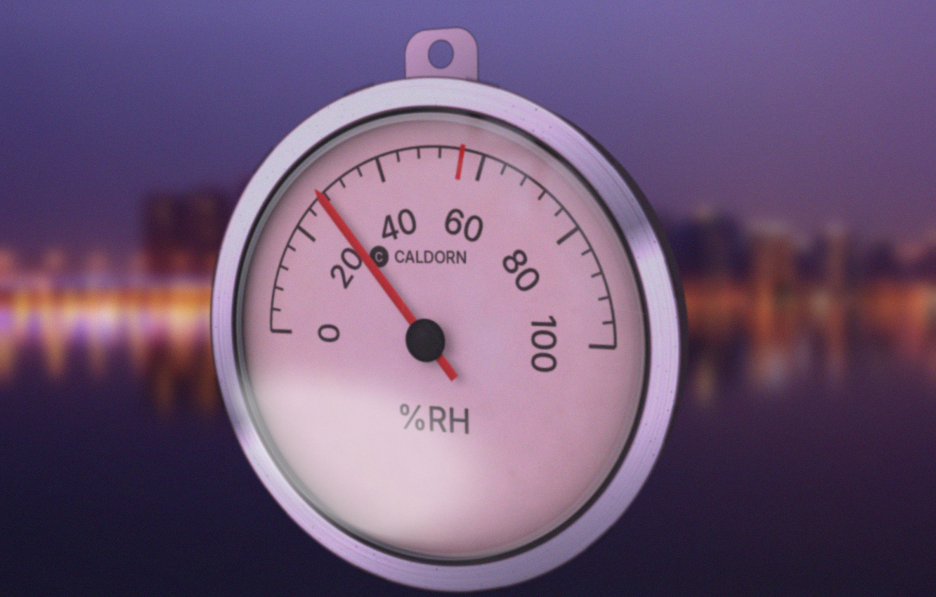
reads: {"value": 28, "unit": "%"}
